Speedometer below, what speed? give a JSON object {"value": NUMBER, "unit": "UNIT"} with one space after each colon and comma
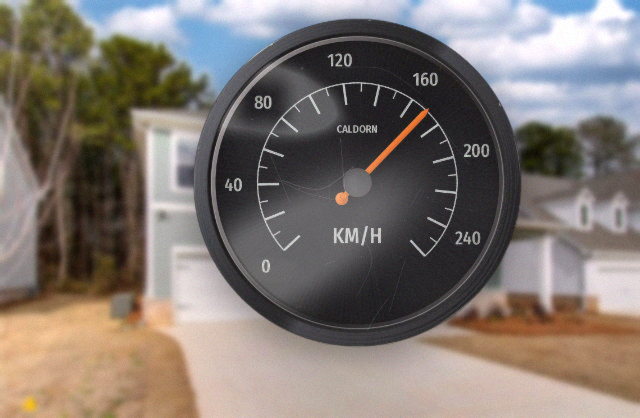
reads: {"value": 170, "unit": "km/h"}
